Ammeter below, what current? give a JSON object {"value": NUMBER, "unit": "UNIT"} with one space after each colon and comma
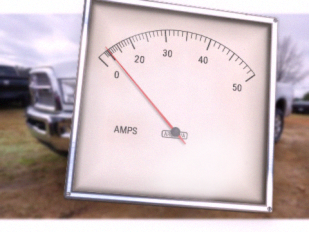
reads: {"value": 10, "unit": "A"}
